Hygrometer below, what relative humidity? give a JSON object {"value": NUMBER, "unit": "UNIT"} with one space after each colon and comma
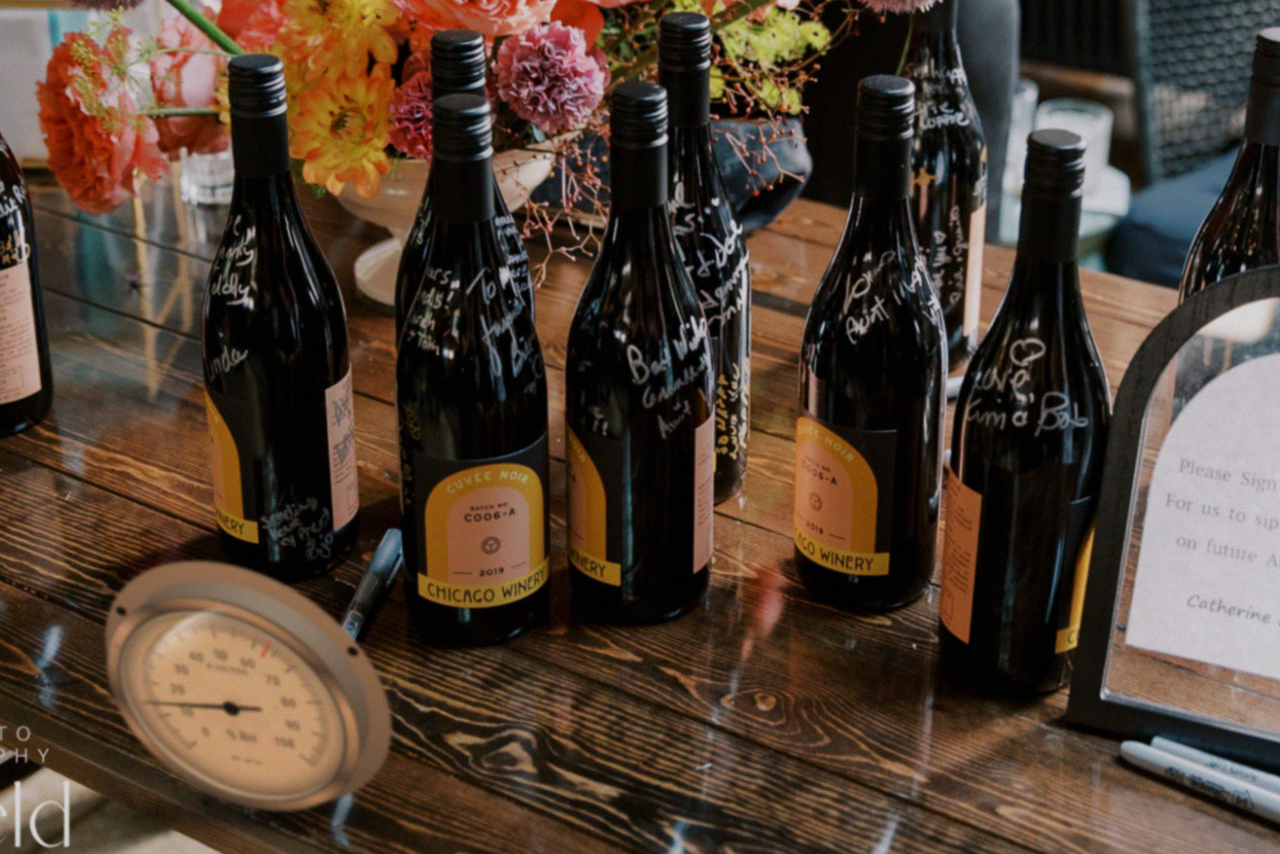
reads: {"value": 15, "unit": "%"}
